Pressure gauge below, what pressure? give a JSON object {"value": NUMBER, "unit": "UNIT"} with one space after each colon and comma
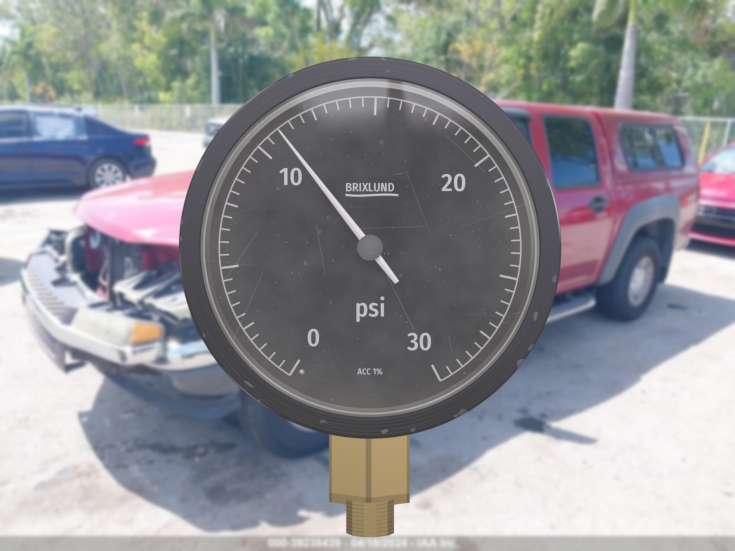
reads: {"value": 11, "unit": "psi"}
